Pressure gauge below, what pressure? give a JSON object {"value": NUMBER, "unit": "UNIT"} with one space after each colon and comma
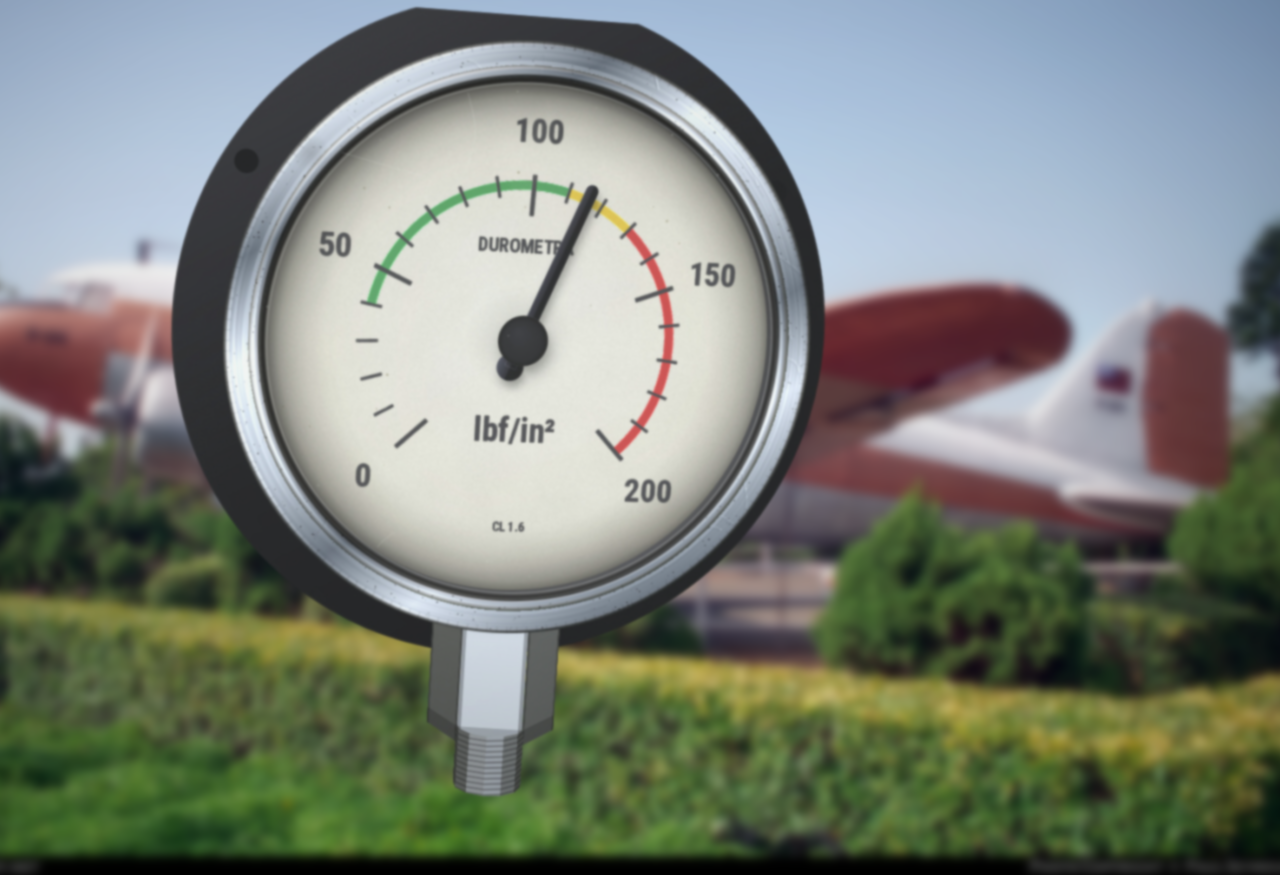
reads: {"value": 115, "unit": "psi"}
